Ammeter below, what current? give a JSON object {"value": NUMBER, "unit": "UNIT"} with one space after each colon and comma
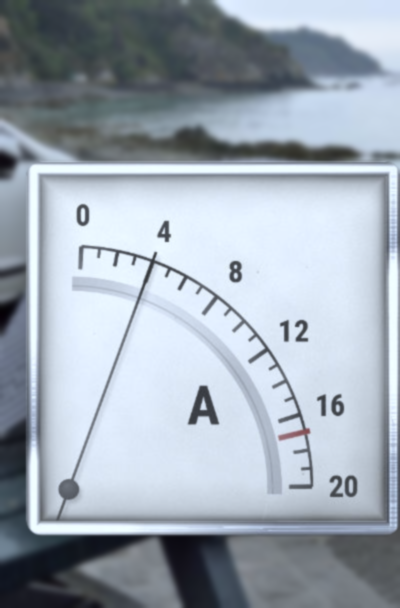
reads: {"value": 4, "unit": "A"}
